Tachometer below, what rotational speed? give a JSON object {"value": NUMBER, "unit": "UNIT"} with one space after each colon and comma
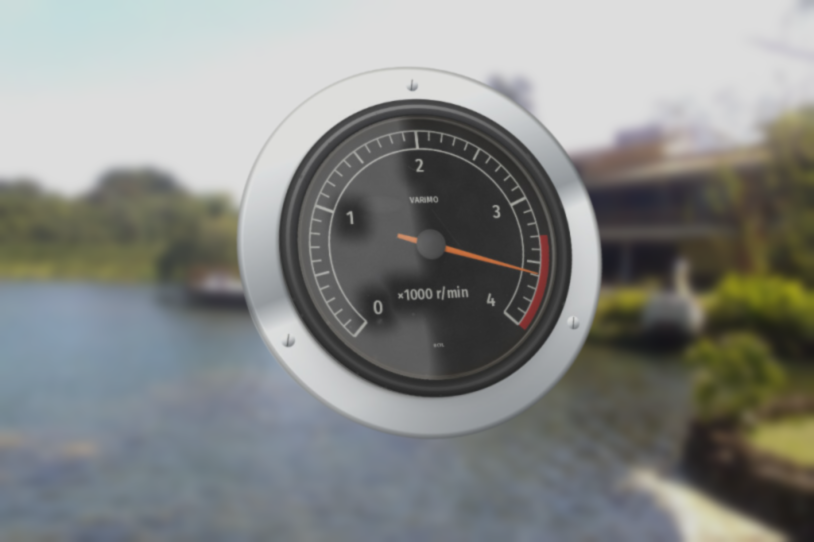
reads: {"value": 3600, "unit": "rpm"}
